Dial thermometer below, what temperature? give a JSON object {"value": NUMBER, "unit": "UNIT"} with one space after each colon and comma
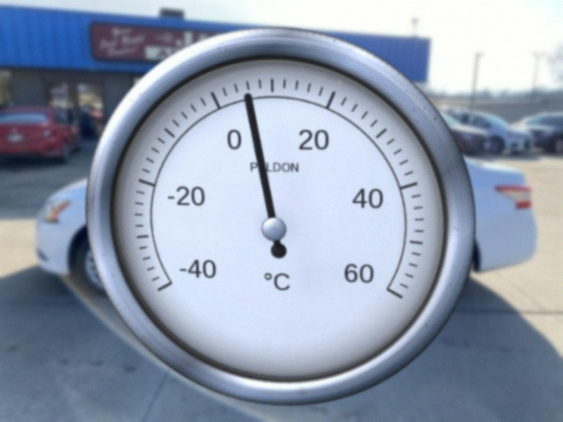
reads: {"value": 6, "unit": "°C"}
